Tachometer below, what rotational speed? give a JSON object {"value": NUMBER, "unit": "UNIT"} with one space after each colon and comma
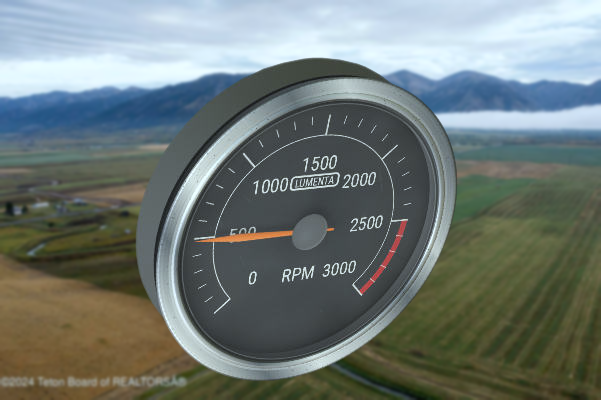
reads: {"value": 500, "unit": "rpm"}
